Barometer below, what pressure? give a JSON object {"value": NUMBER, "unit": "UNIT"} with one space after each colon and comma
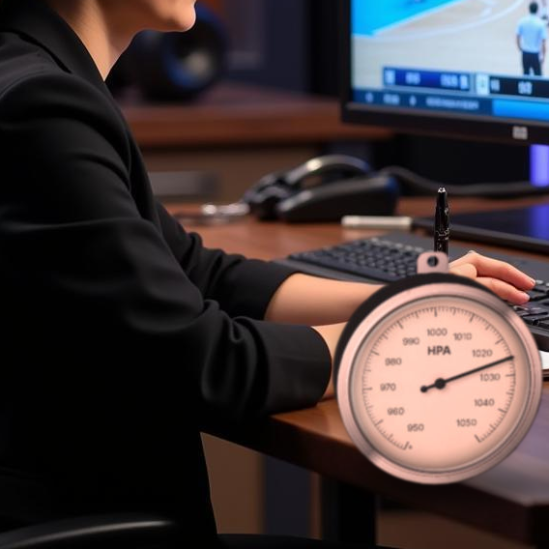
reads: {"value": 1025, "unit": "hPa"}
